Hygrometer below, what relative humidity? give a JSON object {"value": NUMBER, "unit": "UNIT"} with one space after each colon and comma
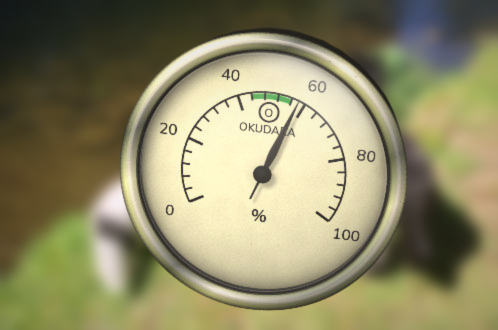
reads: {"value": 58, "unit": "%"}
